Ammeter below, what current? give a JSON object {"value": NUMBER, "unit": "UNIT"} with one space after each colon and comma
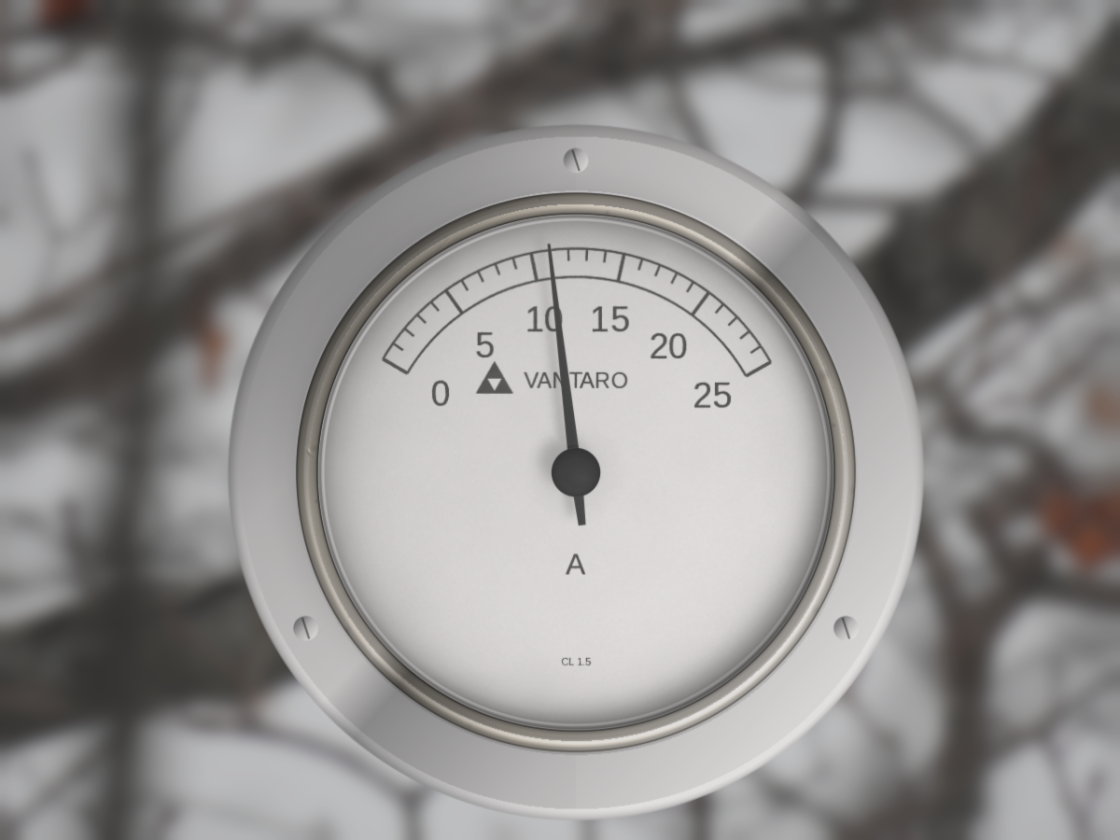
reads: {"value": 11, "unit": "A"}
